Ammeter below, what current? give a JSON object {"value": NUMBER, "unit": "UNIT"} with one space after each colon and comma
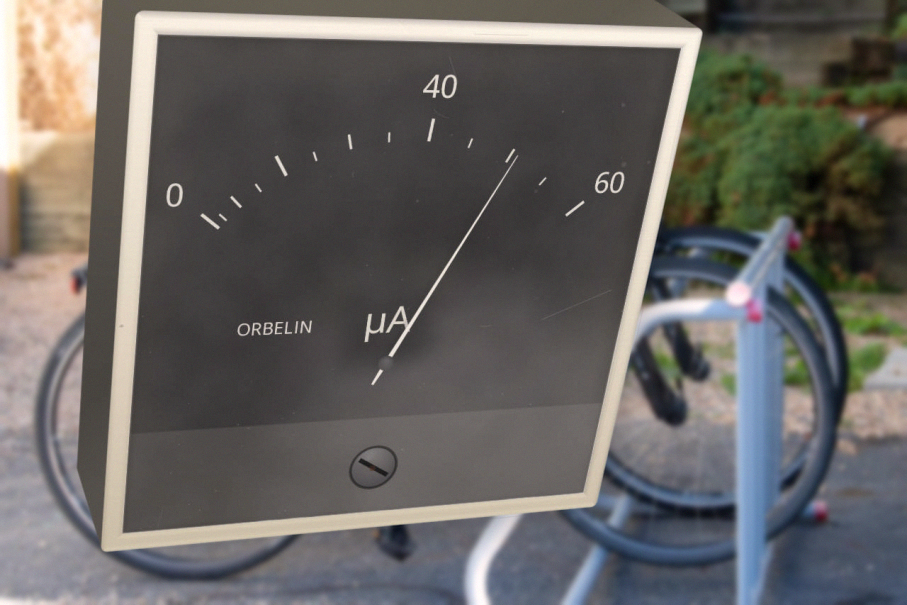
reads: {"value": 50, "unit": "µA"}
